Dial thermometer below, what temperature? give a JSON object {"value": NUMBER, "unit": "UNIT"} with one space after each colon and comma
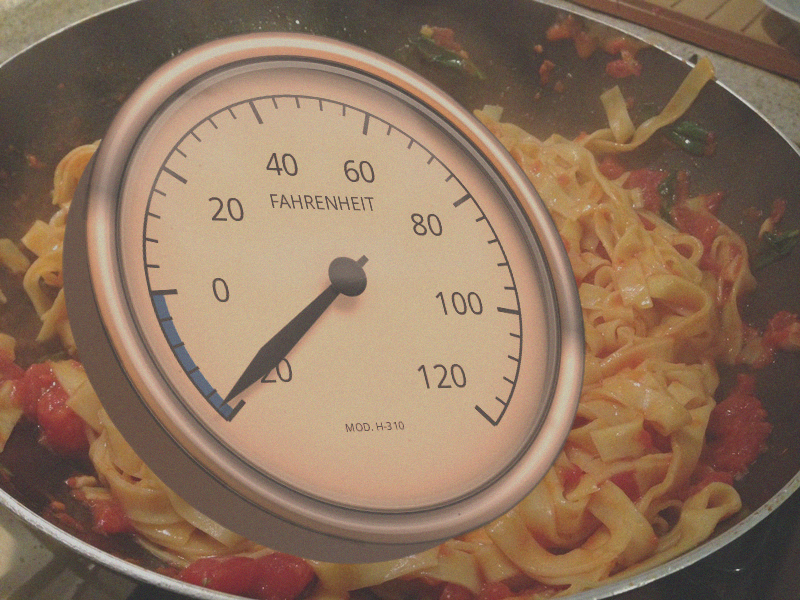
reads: {"value": -18, "unit": "°F"}
